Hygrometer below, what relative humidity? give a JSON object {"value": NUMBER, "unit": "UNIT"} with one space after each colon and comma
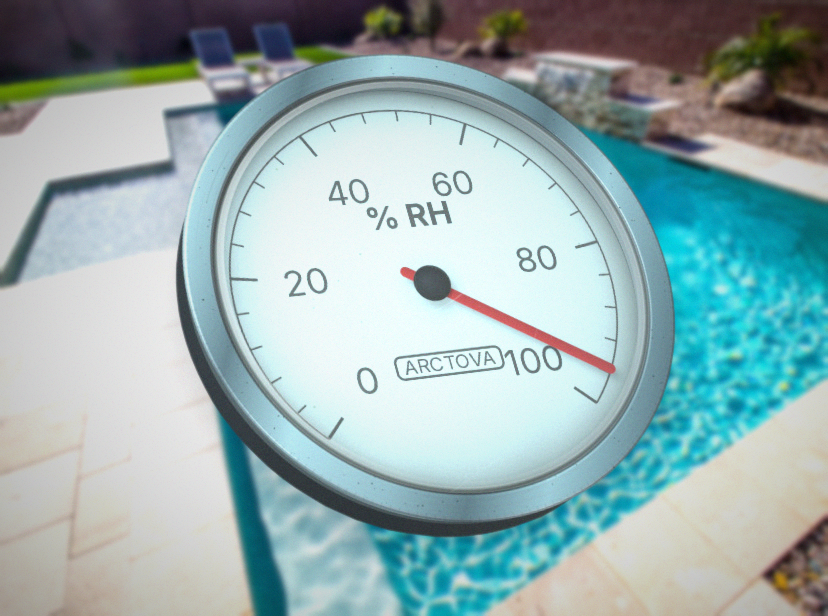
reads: {"value": 96, "unit": "%"}
